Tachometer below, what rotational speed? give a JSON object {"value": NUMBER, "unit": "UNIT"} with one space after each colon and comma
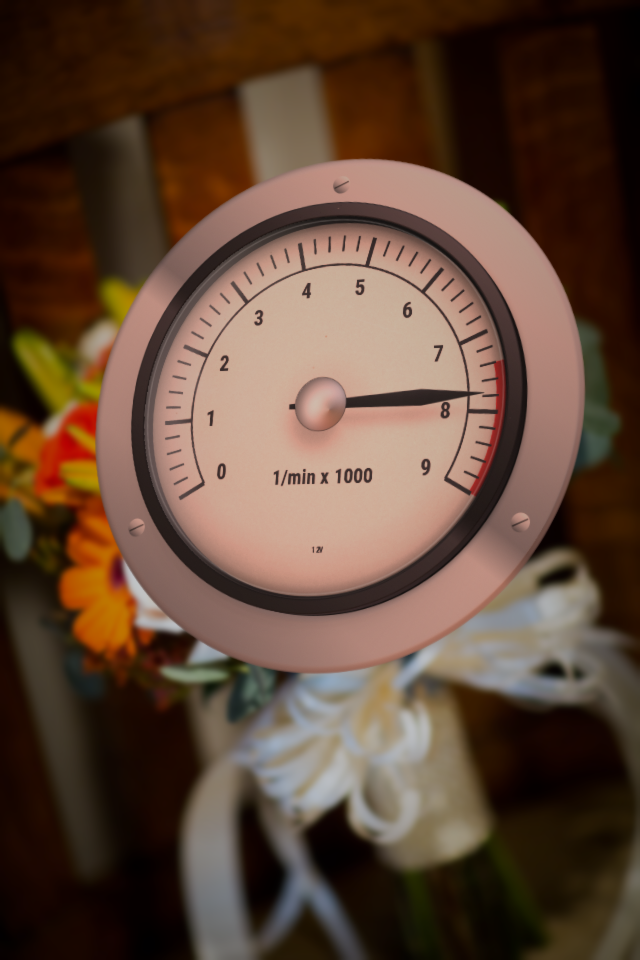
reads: {"value": 7800, "unit": "rpm"}
